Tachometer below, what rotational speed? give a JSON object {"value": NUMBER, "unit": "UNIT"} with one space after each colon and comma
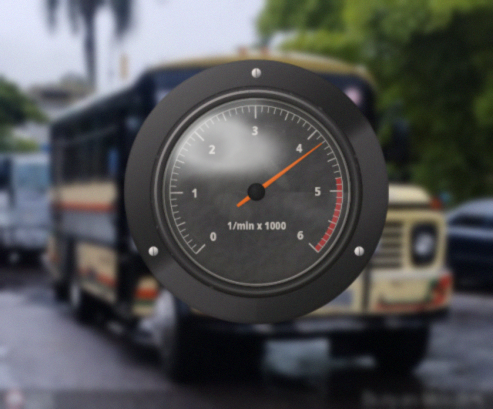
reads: {"value": 4200, "unit": "rpm"}
